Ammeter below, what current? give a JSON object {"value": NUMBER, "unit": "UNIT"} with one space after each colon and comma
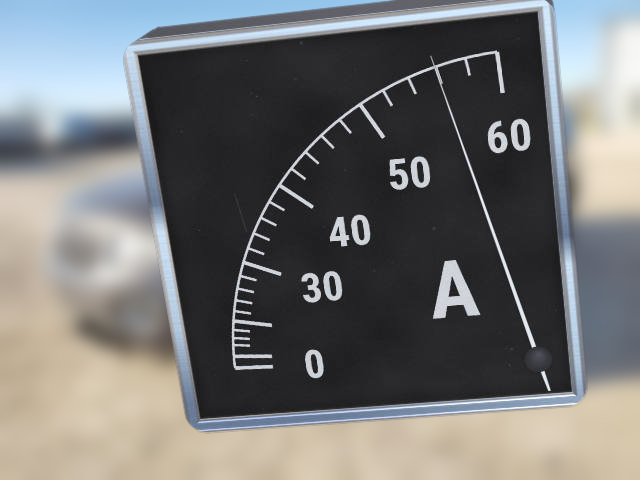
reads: {"value": 56, "unit": "A"}
